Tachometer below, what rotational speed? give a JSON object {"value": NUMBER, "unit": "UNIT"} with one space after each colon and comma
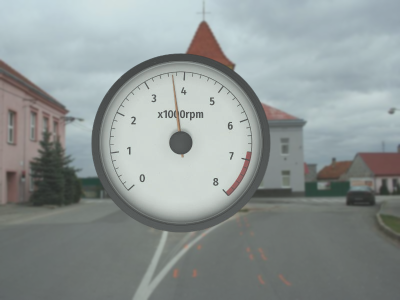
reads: {"value": 3700, "unit": "rpm"}
